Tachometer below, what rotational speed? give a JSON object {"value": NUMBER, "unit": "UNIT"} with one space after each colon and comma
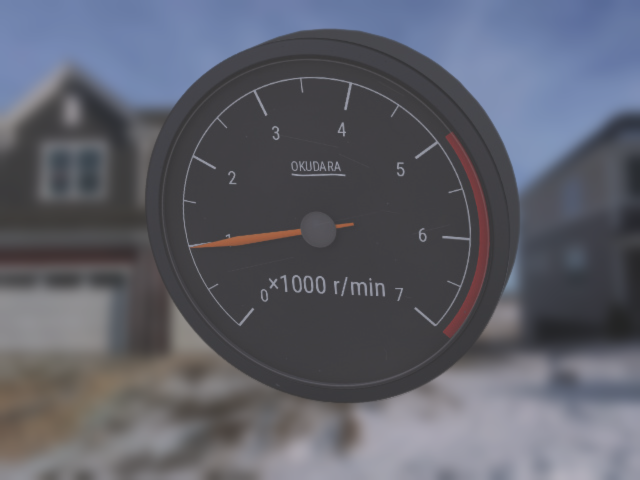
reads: {"value": 1000, "unit": "rpm"}
